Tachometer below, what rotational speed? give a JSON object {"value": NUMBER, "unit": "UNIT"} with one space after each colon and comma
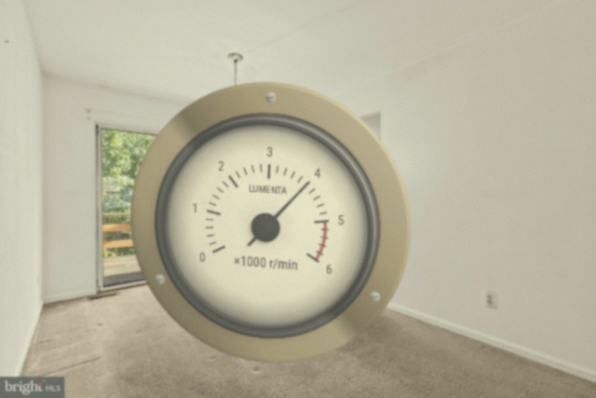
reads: {"value": 4000, "unit": "rpm"}
